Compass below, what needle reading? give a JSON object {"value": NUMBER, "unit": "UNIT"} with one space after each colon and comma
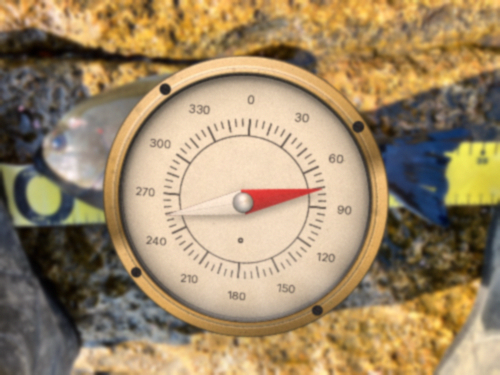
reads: {"value": 75, "unit": "°"}
